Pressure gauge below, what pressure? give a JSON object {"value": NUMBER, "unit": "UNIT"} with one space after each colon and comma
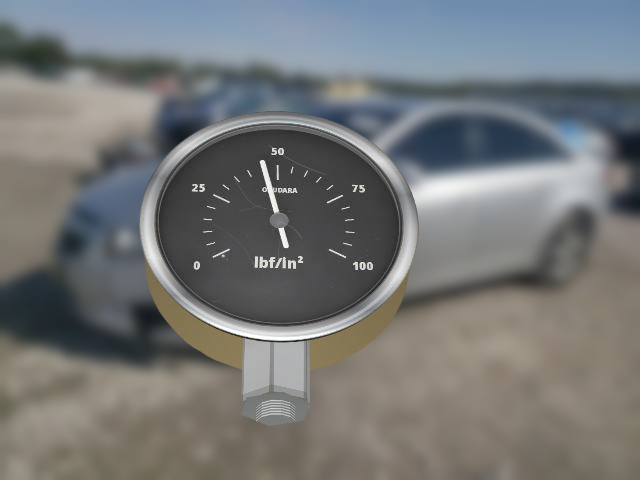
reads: {"value": 45, "unit": "psi"}
